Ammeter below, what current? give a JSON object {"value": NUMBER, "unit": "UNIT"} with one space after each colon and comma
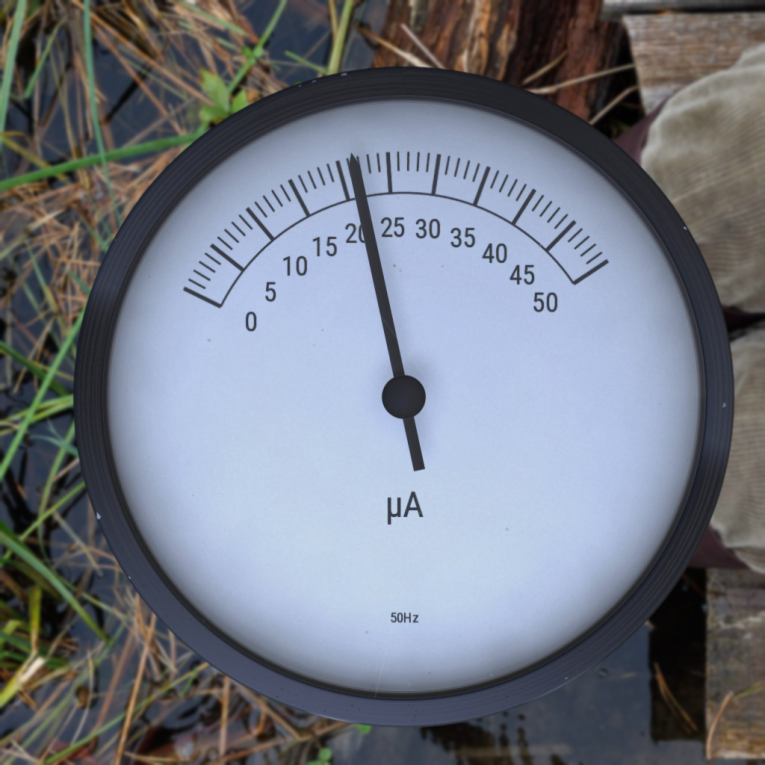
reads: {"value": 21.5, "unit": "µA"}
